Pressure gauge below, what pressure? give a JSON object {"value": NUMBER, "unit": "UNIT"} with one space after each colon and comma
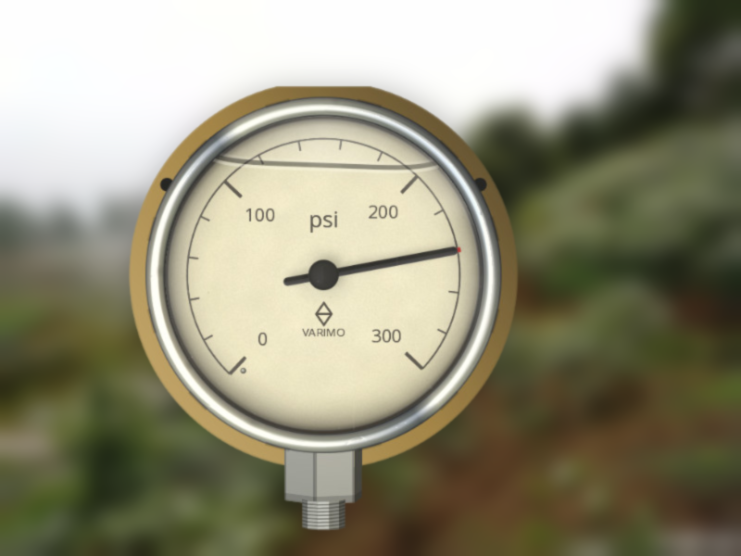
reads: {"value": 240, "unit": "psi"}
